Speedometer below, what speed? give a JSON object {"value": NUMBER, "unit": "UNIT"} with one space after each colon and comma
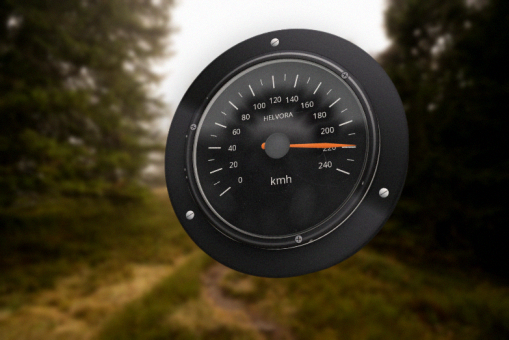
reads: {"value": 220, "unit": "km/h"}
